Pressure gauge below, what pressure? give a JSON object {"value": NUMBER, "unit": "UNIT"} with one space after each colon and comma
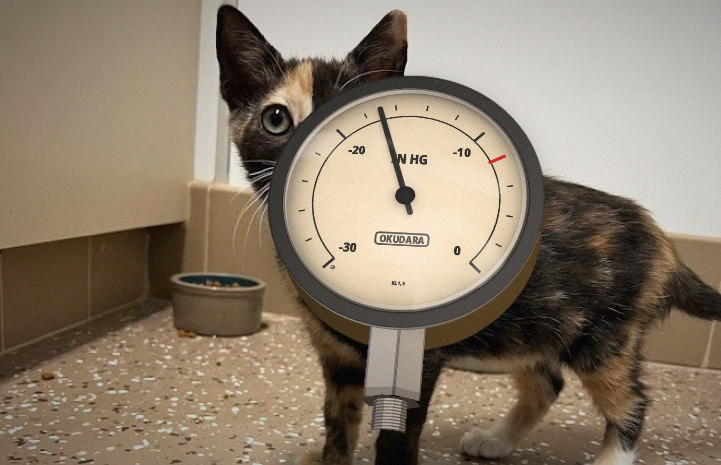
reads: {"value": -17, "unit": "inHg"}
